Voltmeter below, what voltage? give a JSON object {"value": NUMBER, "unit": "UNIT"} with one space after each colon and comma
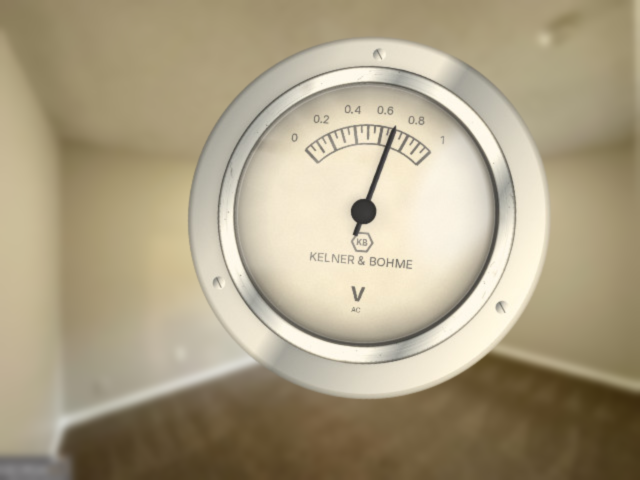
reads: {"value": 0.7, "unit": "V"}
